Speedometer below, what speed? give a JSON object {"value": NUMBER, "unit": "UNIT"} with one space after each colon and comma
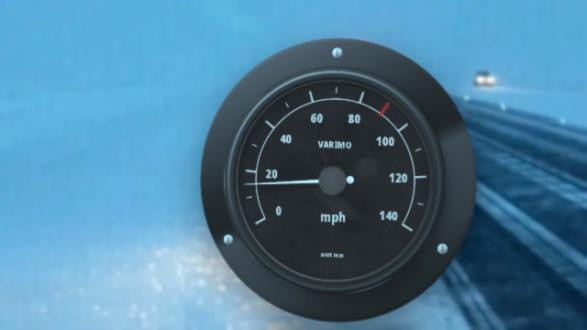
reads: {"value": 15, "unit": "mph"}
